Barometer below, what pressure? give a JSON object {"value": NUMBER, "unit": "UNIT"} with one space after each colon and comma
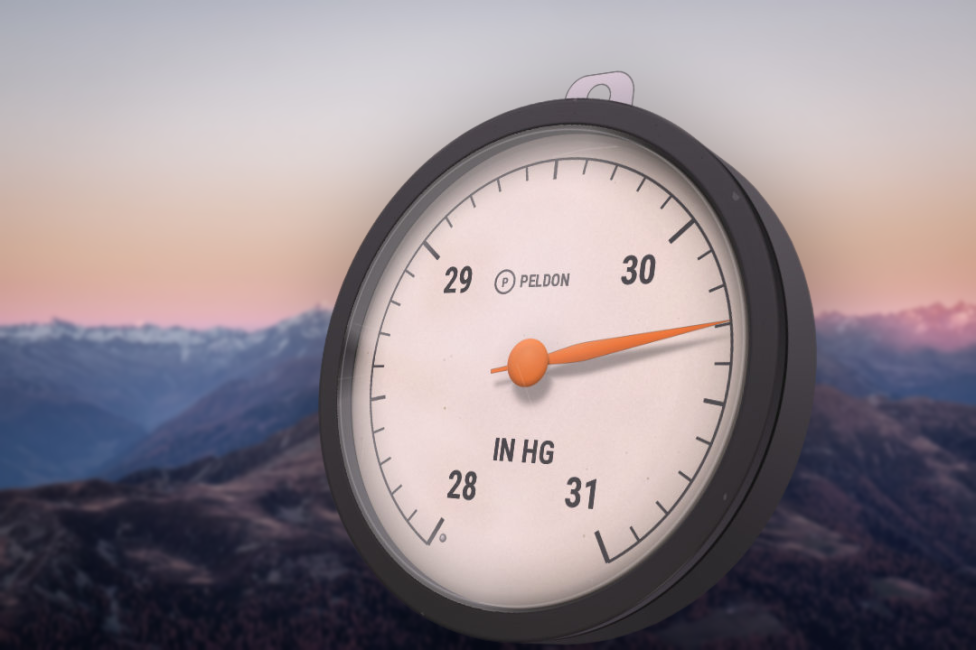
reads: {"value": 30.3, "unit": "inHg"}
